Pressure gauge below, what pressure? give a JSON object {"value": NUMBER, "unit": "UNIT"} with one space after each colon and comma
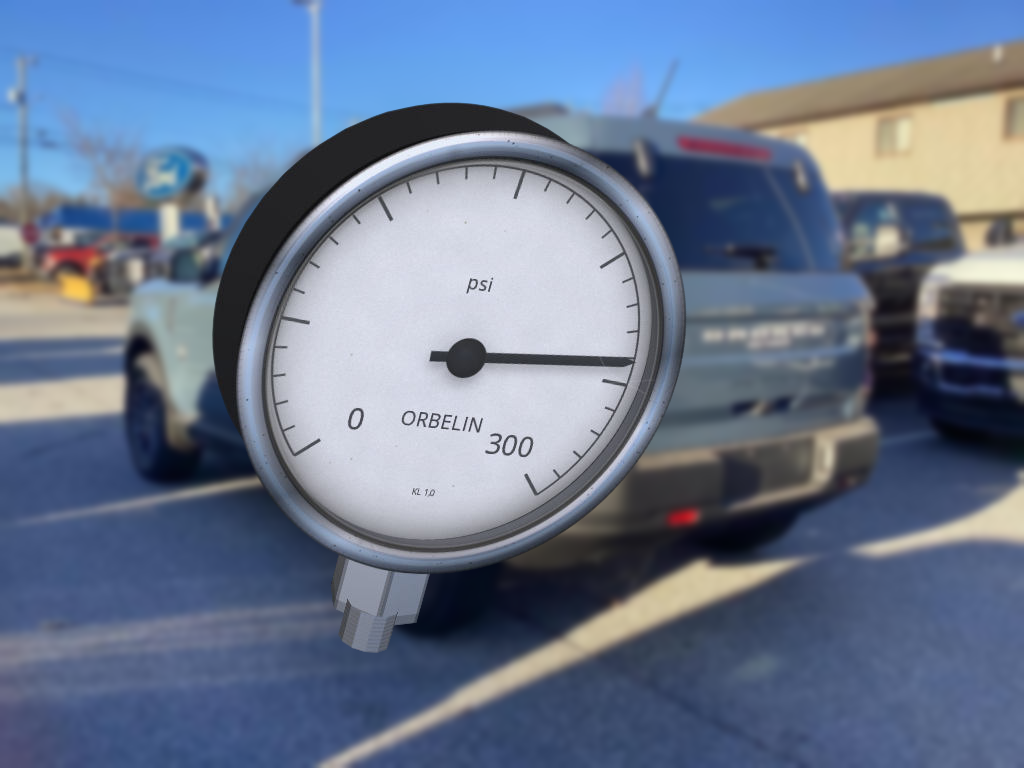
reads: {"value": 240, "unit": "psi"}
